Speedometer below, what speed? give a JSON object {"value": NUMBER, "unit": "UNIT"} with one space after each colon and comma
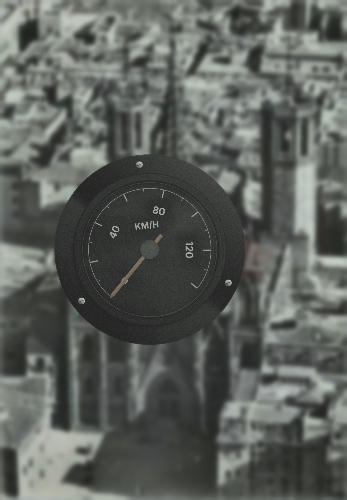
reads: {"value": 0, "unit": "km/h"}
